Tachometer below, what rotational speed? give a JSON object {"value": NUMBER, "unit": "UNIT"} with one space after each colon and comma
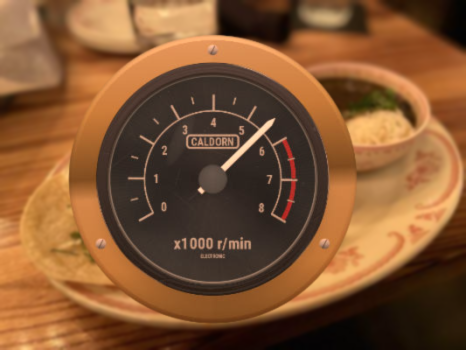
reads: {"value": 5500, "unit": "rpm"}
